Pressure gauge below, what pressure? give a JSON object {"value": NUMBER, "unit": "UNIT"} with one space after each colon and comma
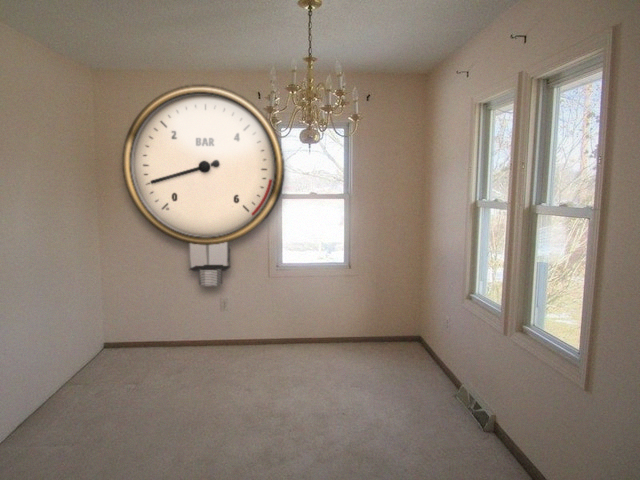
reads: {"value": 0.6, "unit": "bar"}
